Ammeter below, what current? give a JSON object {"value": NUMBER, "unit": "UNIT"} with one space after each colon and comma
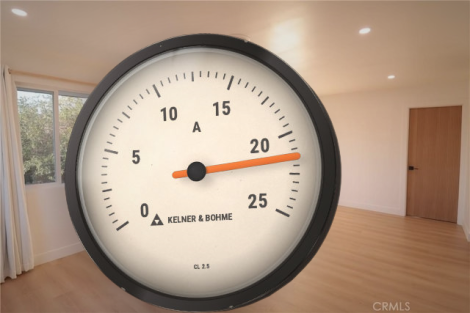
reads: {"value": 21.5, "unit": "A"}
